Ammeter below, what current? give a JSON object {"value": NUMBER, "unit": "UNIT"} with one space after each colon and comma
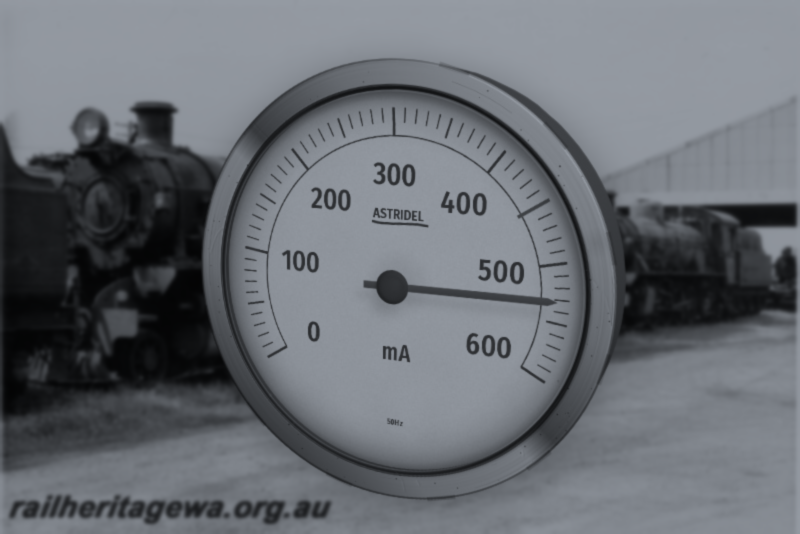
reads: {"value": 530, "unit": "mA"}
